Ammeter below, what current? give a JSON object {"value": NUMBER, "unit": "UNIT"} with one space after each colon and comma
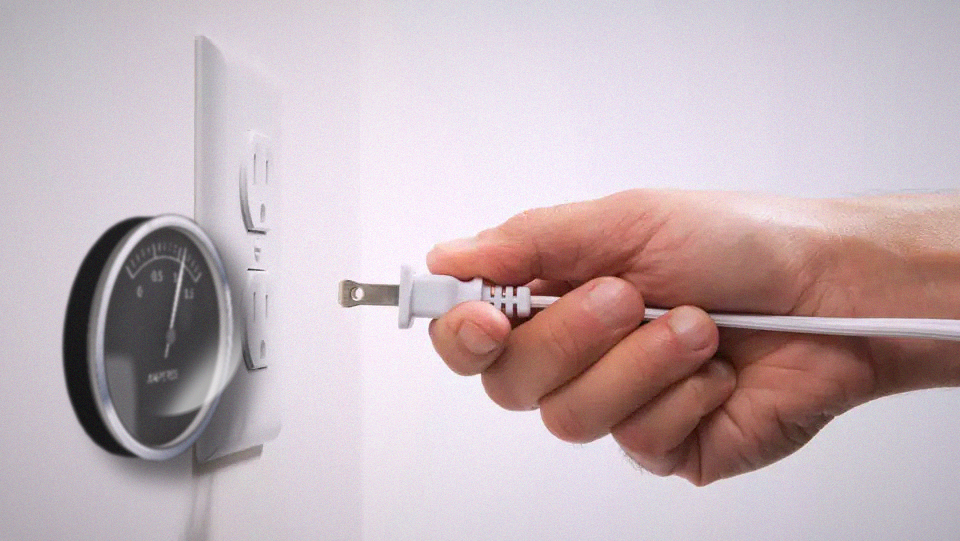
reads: {"value": 1, "unit": "A"}
